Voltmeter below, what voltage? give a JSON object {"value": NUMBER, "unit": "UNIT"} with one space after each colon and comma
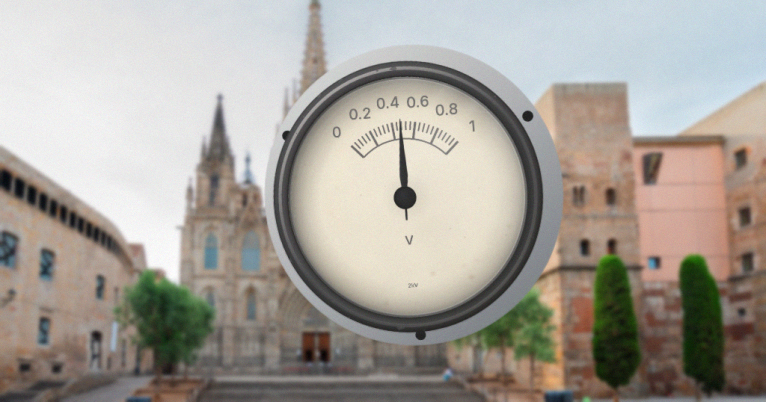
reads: {"value": 0.48, "unit": "V"}
